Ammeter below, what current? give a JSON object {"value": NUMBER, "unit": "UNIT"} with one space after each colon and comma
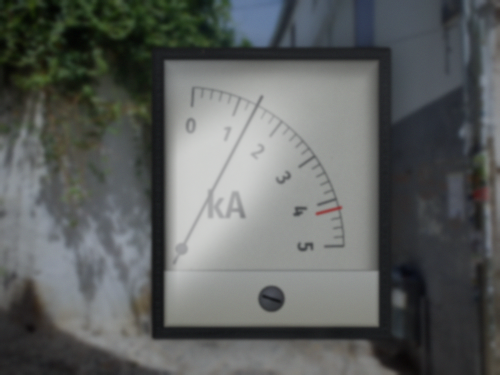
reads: {"value": 1.4, "unit": "kA"}
